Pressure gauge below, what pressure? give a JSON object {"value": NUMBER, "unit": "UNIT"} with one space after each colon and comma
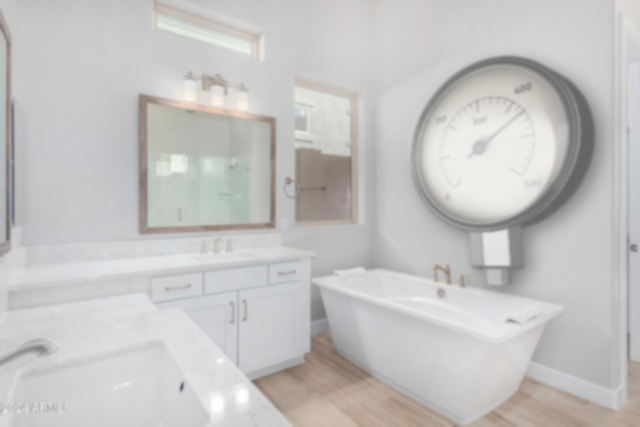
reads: {"value": 440, "unit": "bar"}
